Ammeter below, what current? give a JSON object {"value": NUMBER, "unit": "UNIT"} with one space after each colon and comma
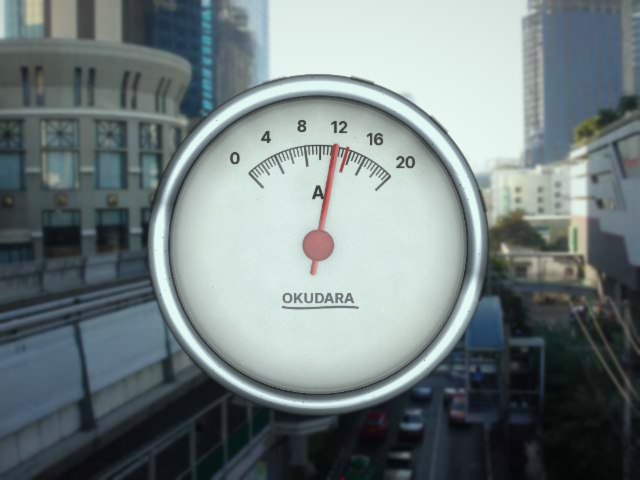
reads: {"value": 12, "unit": "A"}
